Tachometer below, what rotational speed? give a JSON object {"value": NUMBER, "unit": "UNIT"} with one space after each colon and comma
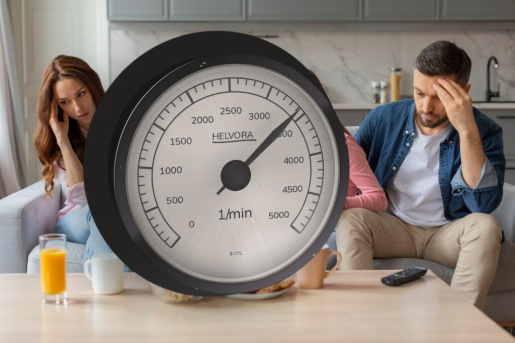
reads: {"value": 3400, "unit": "rpm"}
